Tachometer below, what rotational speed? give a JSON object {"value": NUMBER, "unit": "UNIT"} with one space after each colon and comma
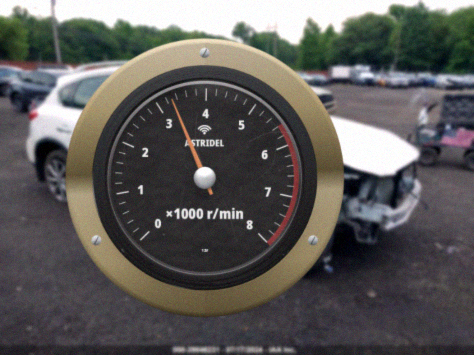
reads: {"value": 3300, "unit": "rpm"}
